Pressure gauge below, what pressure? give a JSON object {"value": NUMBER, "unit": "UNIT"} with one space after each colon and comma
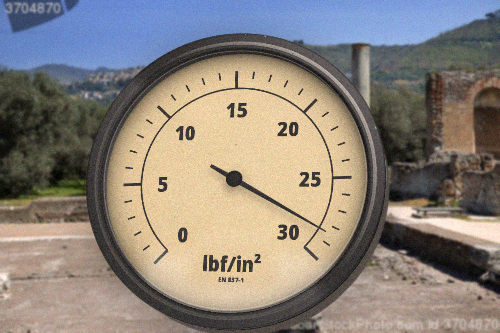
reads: {"value": 28.5, "unit": "psi"}
